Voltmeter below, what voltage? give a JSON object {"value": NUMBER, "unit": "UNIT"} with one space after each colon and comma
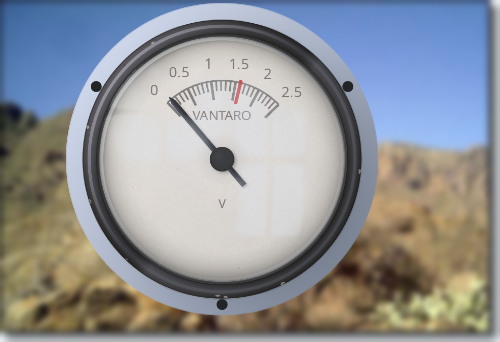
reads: {"value": 0.1, "unit": "V"}
